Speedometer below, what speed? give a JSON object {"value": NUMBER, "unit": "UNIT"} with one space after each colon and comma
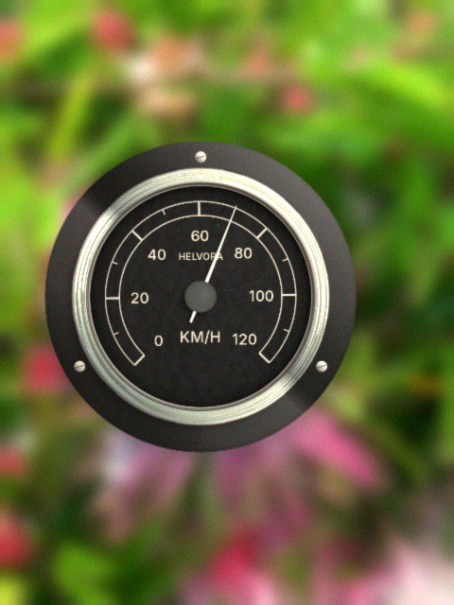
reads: {"value": 70, "unit": "km/h"}
